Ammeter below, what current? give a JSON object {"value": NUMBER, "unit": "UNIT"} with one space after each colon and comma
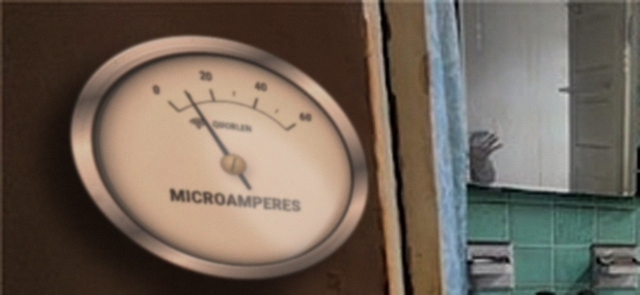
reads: {"value": 10, "unit": "µA"}
